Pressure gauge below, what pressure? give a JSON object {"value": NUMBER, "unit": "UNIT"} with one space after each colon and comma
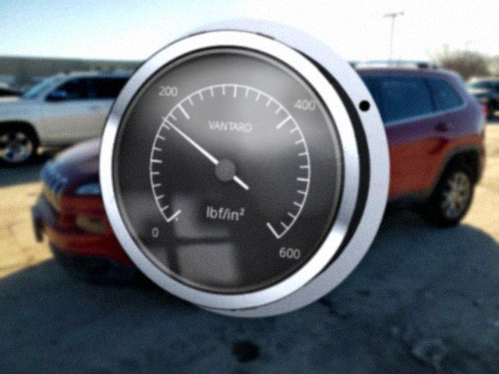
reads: {"value": 170, "unit": "psi"}
